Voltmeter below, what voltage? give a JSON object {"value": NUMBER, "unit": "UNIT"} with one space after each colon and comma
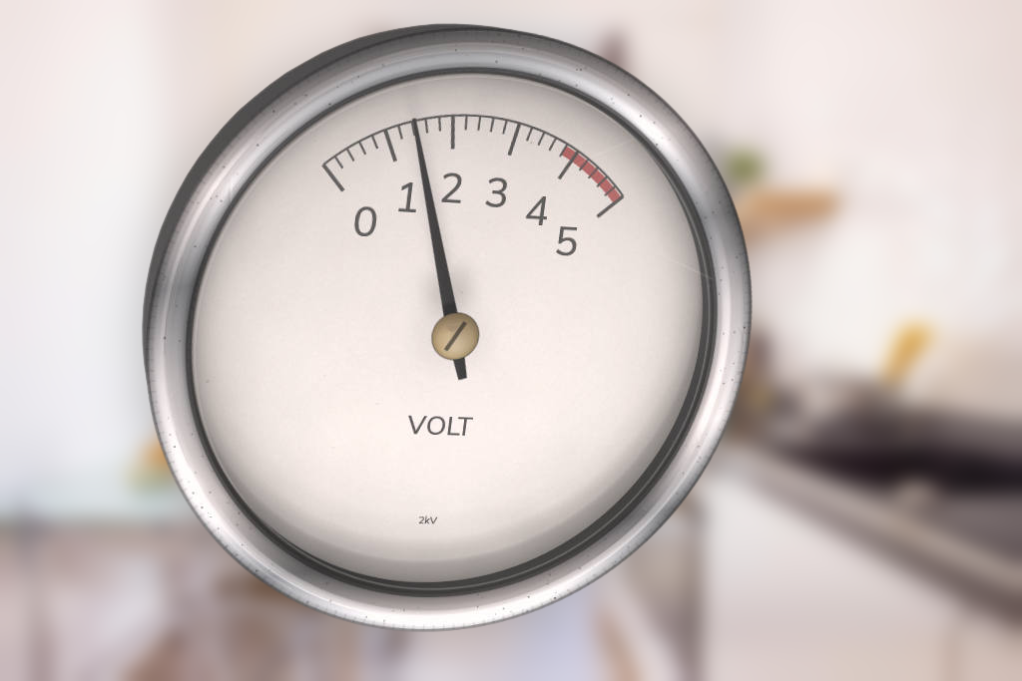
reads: {"value": 1.4, "unit": "V"}
